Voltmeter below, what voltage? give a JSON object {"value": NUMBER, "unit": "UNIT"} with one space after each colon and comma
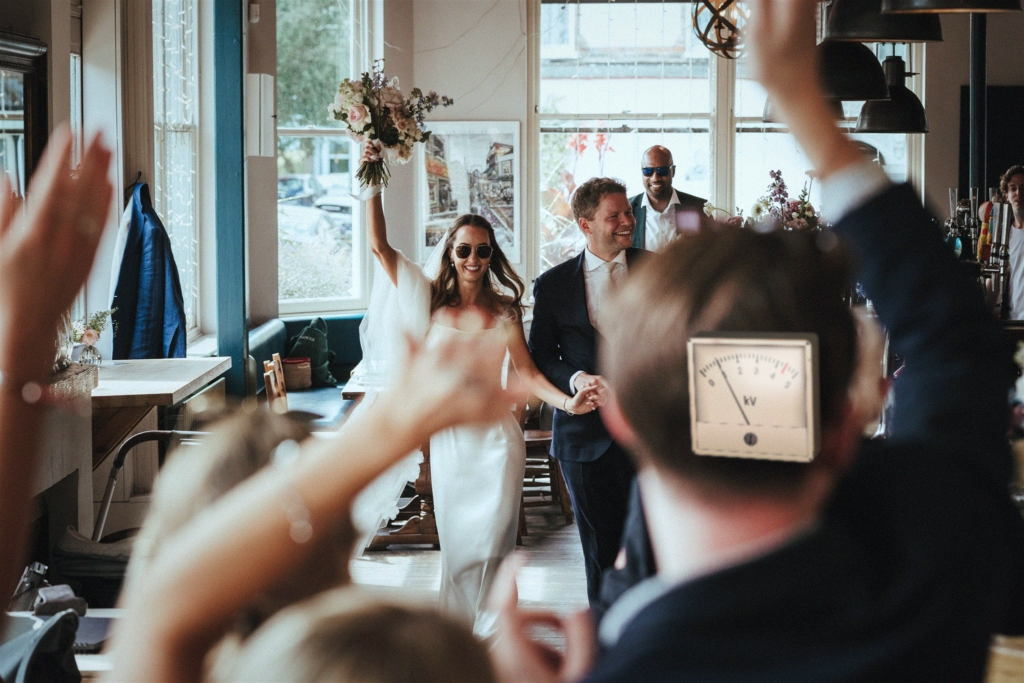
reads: {"value": 1, "unit": "kV"}
